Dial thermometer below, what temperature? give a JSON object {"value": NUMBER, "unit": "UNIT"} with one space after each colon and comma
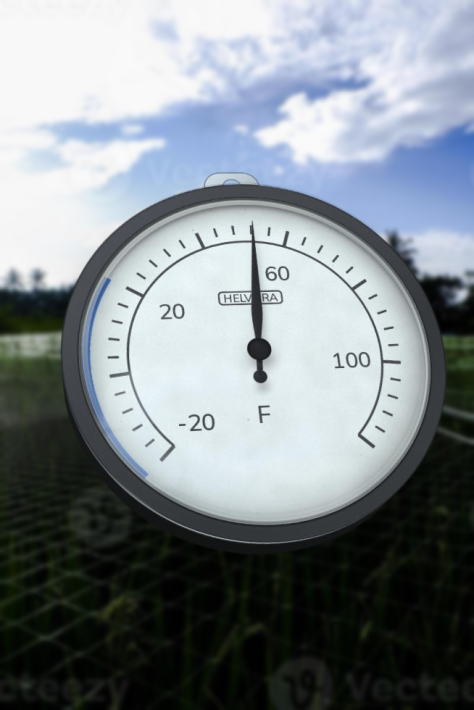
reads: {"value": 52, "unit": "°F"}
